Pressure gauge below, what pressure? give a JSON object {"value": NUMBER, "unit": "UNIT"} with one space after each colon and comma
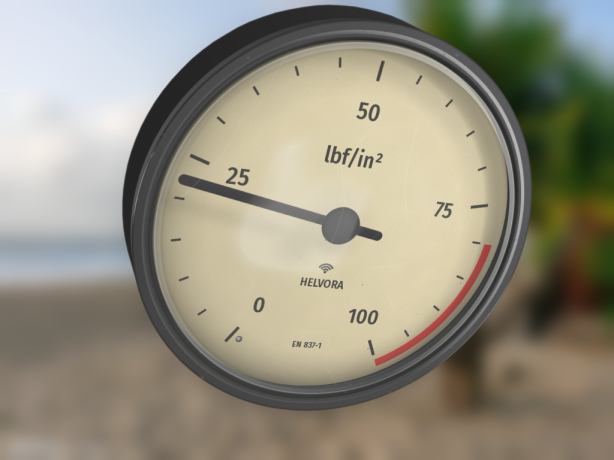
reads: {"value": 22.5, "unit": "psi"}
